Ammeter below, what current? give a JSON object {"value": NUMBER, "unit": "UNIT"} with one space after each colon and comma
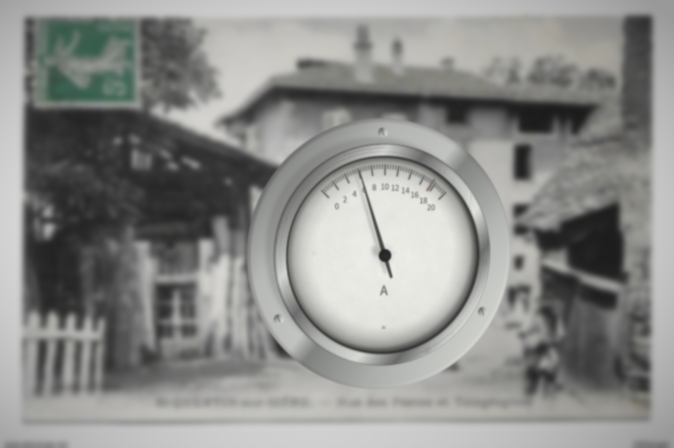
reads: {"value": 6, "unit": "A"}
